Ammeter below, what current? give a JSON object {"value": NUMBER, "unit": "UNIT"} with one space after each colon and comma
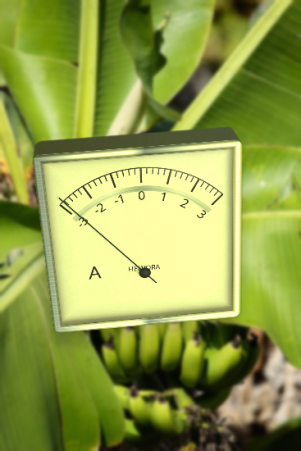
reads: {"value": -2.8, "unit": "A"}
